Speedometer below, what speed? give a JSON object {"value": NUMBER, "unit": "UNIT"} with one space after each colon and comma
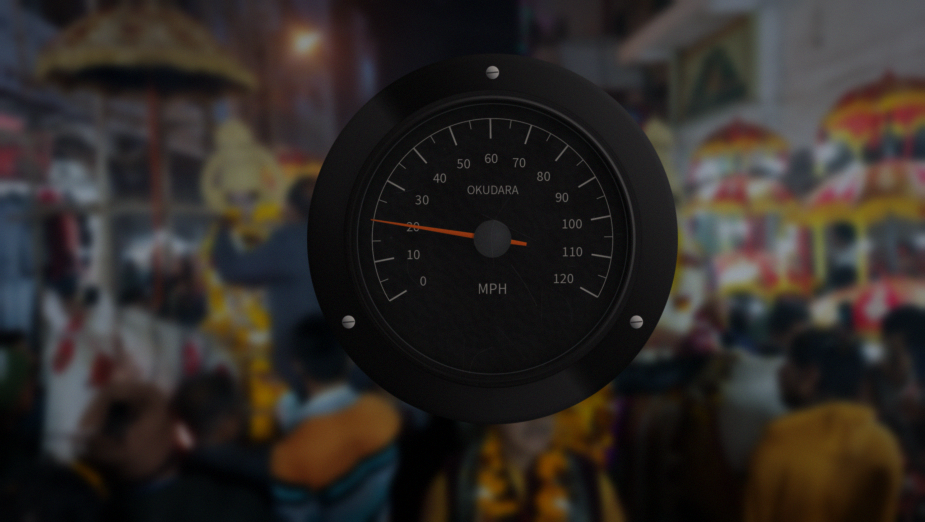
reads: {"value": 20, "unit": "mph"}
